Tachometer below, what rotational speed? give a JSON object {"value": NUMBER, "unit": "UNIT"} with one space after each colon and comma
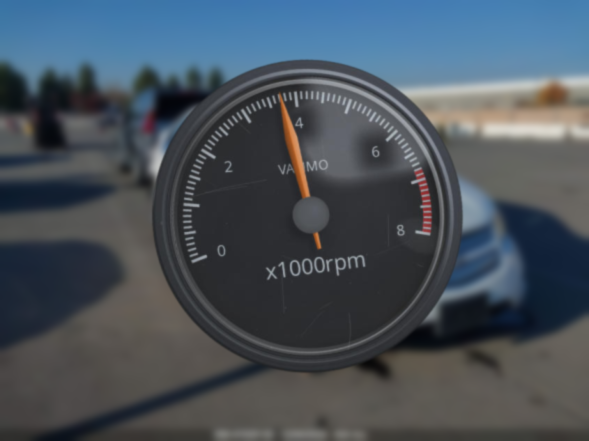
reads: {"value": 3700, "unit": "rpm"}
